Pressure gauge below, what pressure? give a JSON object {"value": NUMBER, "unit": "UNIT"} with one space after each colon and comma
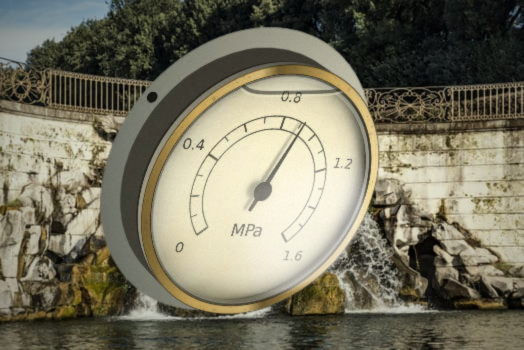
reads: {"value": 0.9, "unit": "MPa"}
